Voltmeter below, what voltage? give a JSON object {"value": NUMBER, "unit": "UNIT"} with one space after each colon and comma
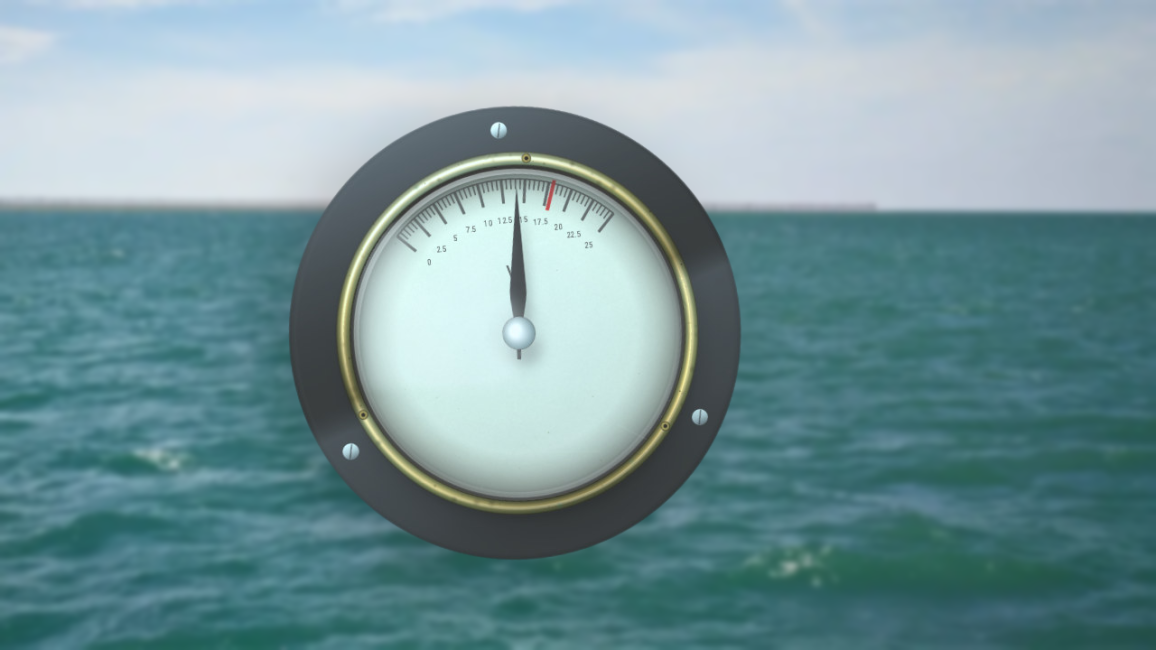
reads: {"value": 14, "unit": "V"}
